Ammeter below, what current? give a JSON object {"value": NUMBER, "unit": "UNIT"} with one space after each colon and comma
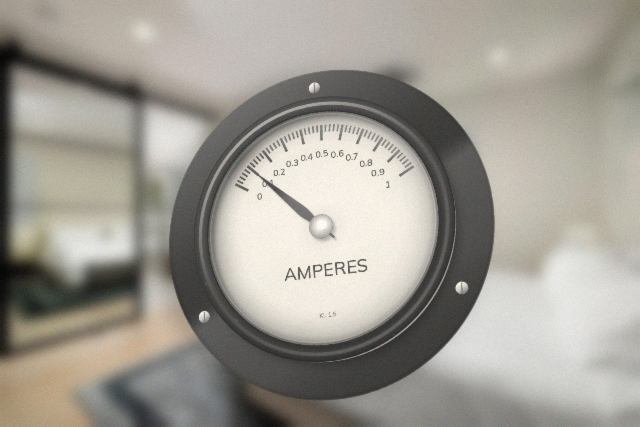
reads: {"value": 0.1, "unit": "A"}
